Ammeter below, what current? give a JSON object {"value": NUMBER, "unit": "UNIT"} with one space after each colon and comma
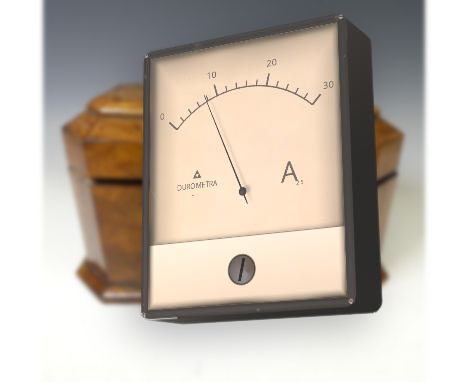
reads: {"value": 8, "unit": "A"}
